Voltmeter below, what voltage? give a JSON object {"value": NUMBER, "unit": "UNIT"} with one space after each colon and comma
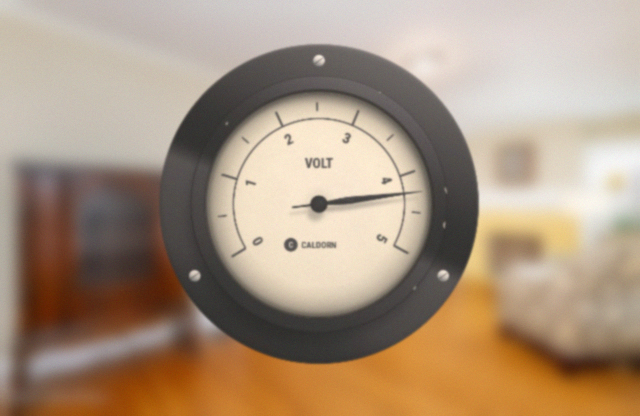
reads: {"value": 4.25, "unit": "V"}
